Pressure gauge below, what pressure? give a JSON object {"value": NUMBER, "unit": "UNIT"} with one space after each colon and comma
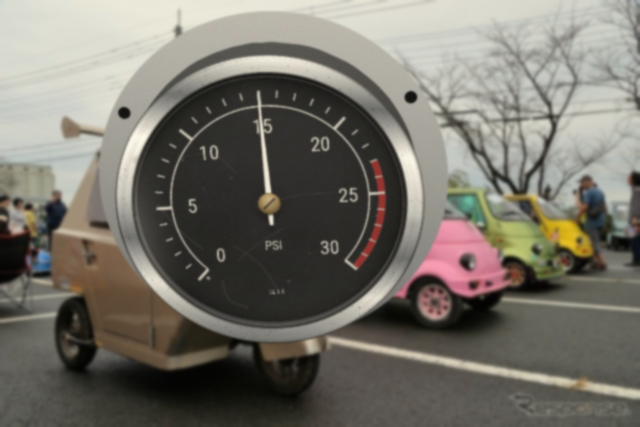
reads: {"value": 15, "unit": "psi"}
